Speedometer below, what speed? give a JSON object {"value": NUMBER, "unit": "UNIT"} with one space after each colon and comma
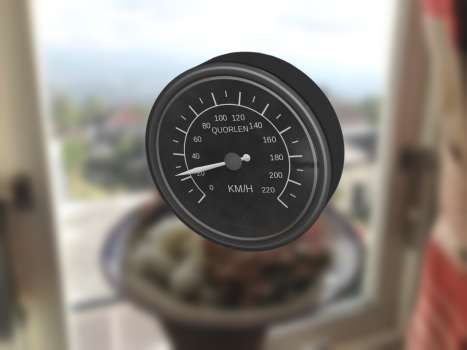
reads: {"value": 25, "unit": "km/h"}
